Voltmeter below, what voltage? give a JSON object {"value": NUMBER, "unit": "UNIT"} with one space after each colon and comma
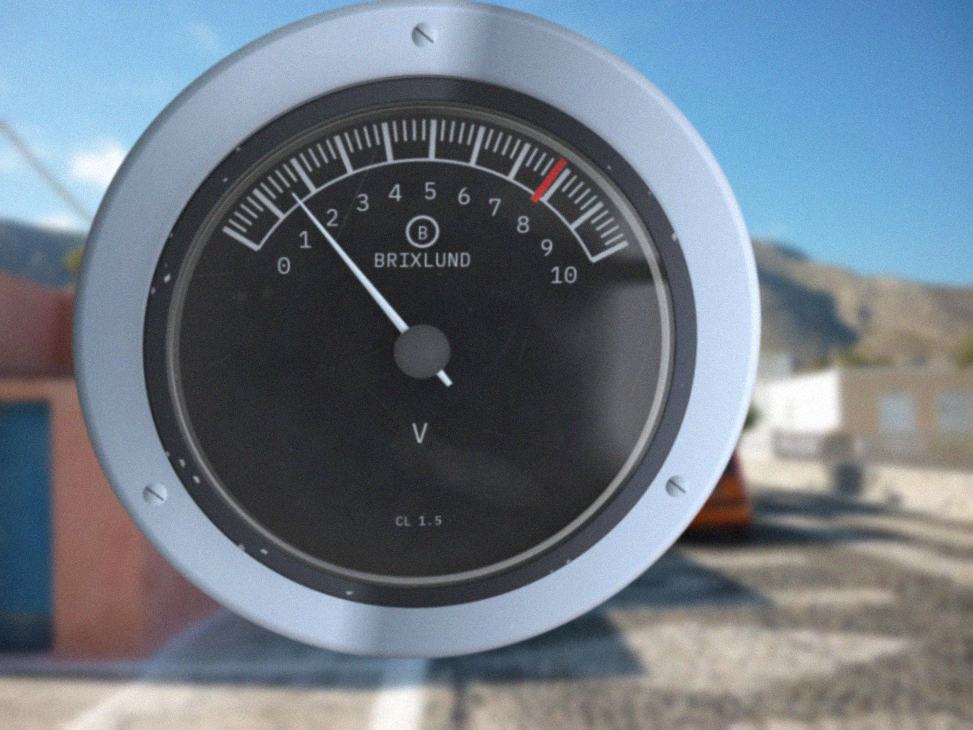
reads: {"value": 1.6, "unit": "V"}
